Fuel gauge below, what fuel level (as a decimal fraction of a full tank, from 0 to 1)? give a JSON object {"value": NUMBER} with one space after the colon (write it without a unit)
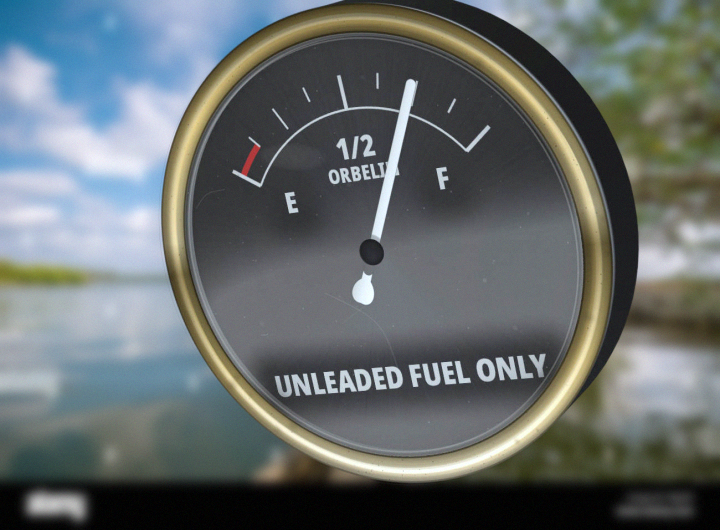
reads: {"value": 0.75}
